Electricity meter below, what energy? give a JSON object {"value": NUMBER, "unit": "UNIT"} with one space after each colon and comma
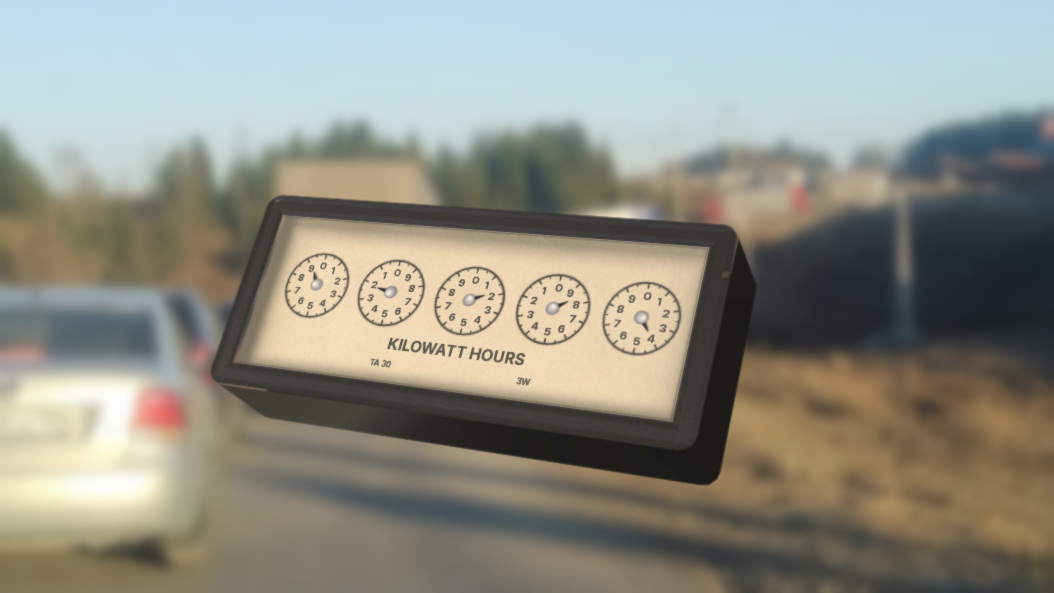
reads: {"value": 92184, "unit": "kWh"}
